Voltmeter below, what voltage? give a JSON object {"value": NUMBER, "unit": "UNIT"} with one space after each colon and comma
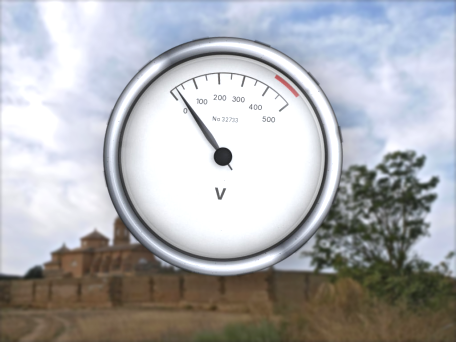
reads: {"value": 25, "unit": "V"}
